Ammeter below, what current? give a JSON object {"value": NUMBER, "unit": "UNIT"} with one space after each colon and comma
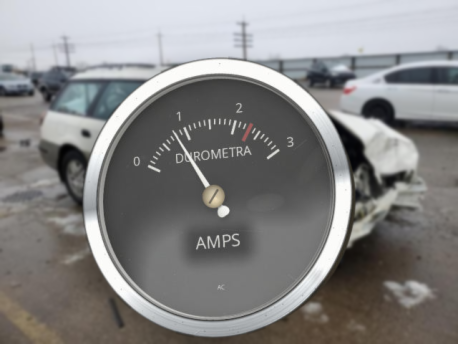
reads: {"value": 0.8, "unit": "A"}
